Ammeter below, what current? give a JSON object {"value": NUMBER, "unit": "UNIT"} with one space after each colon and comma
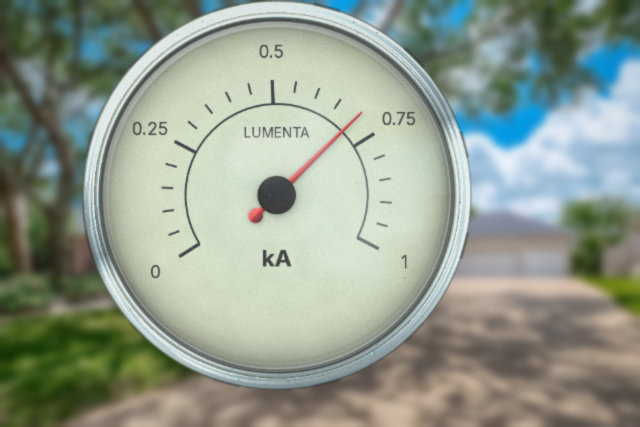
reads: {"value": 0.7, "unit": "kA"}
